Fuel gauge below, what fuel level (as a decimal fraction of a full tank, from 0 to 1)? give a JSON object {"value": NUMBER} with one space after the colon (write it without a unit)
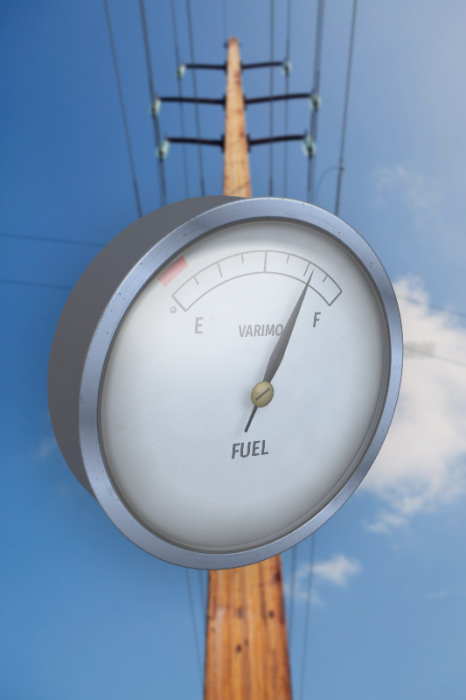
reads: {"value": 0.75}
